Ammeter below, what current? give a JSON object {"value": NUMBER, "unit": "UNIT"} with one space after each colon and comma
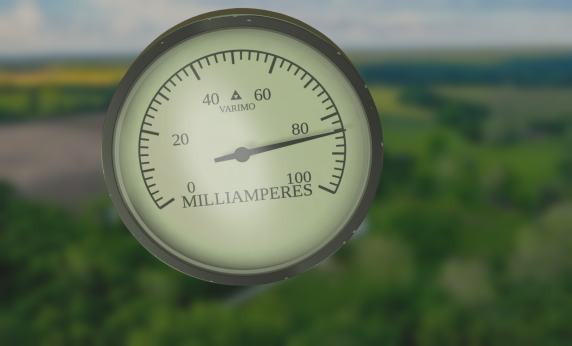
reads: {"value": 84, "unit": "mA"}
